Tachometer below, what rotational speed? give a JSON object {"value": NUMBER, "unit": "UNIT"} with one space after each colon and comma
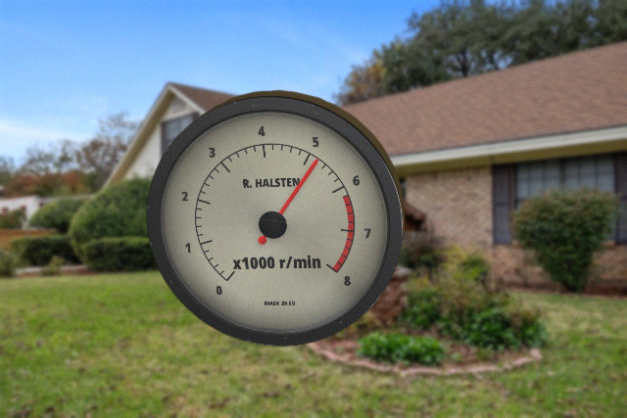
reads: {"value": 5200, "unit": "rpm"}
